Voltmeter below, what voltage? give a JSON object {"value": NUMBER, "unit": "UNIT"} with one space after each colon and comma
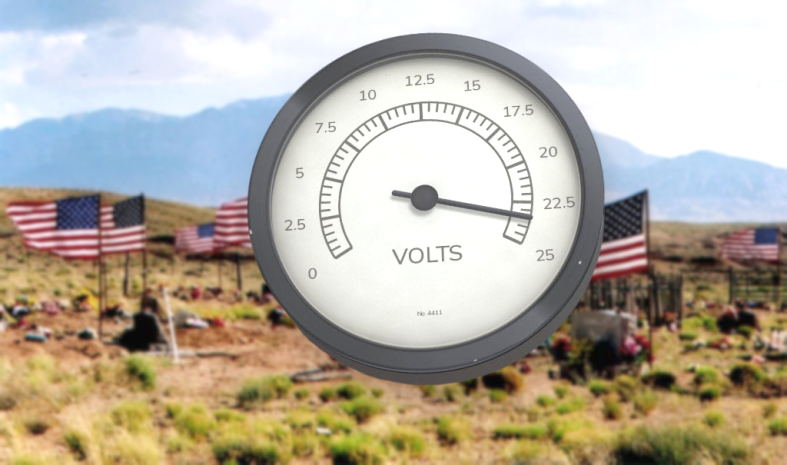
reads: {"value": 23.5, "unit": "V"}
